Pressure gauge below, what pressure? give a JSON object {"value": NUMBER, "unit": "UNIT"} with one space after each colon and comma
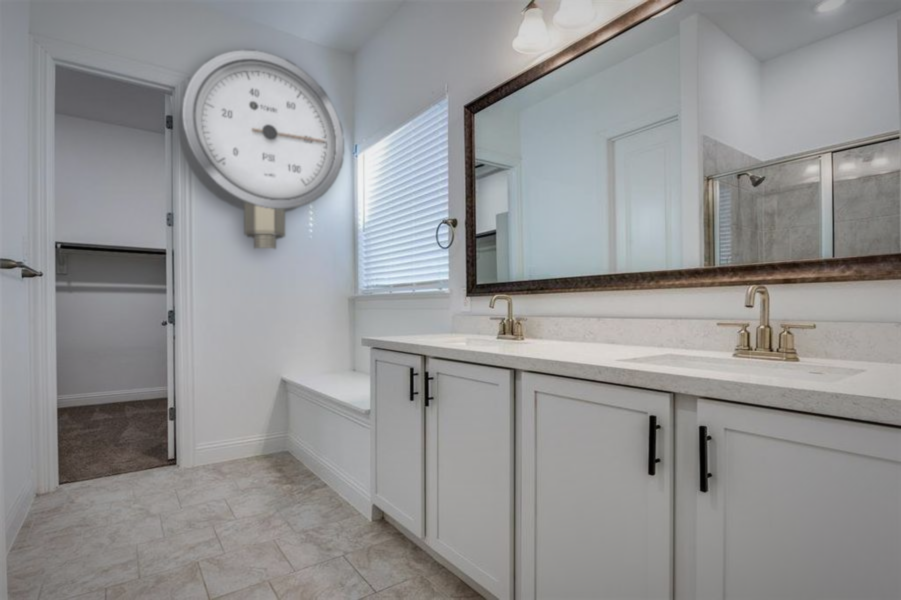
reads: {"value": 80, "unit": "psi"}
